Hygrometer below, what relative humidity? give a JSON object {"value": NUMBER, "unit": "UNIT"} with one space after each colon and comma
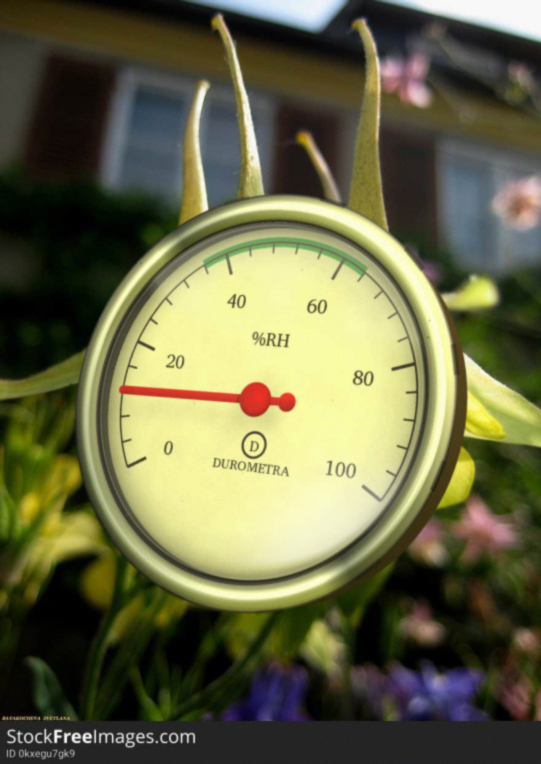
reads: {"value": 12, "unit": "%"}
